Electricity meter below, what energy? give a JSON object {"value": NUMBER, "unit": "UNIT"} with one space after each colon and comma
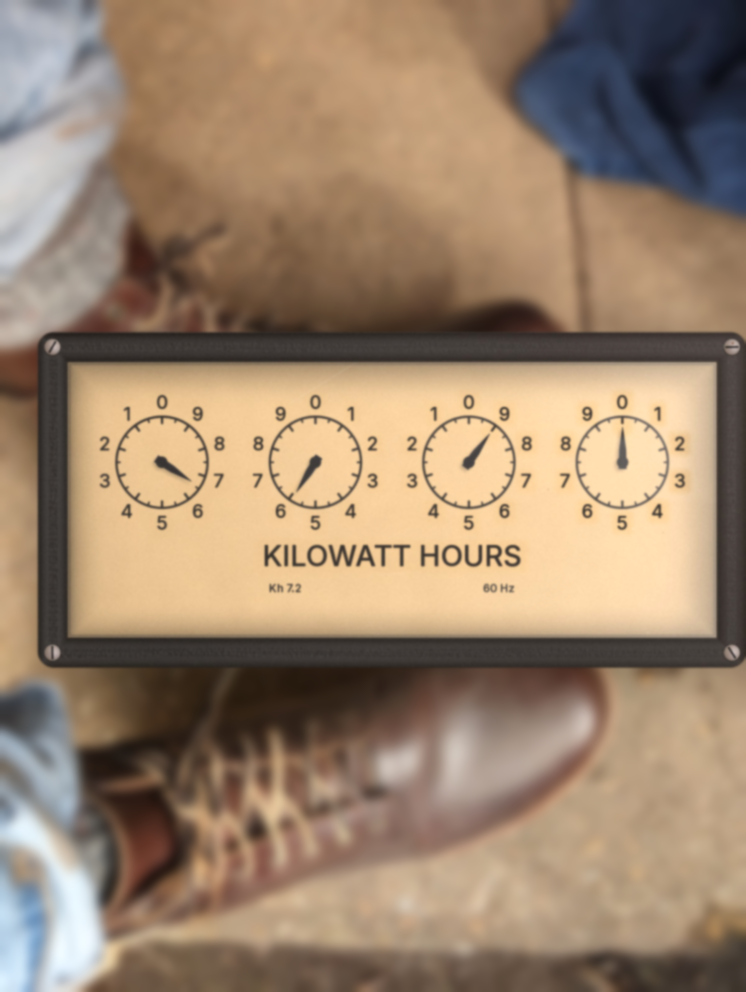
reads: {"value": 6590, "unit": "kWh"}
